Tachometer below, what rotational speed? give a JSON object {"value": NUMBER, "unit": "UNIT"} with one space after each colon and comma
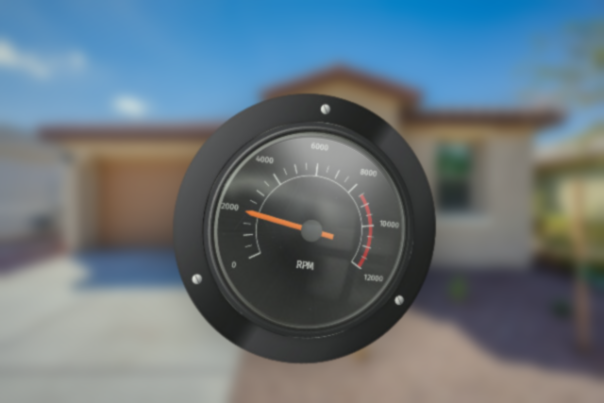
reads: {"value": 2000, "unit": "rpm"}
